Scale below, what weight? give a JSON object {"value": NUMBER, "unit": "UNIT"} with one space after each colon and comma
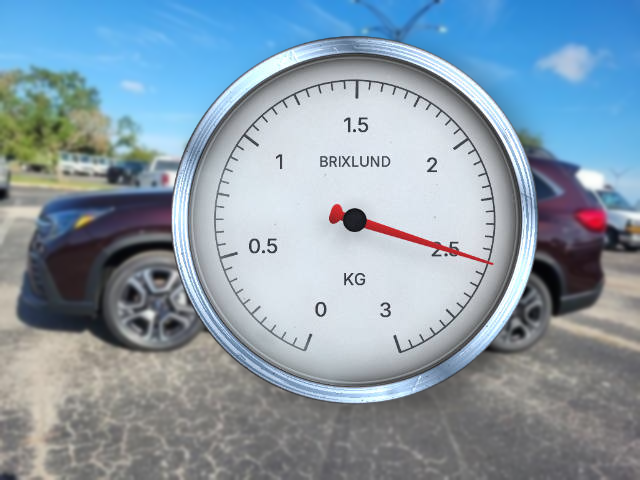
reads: {"value": 2.5, "unit": "kg"}
